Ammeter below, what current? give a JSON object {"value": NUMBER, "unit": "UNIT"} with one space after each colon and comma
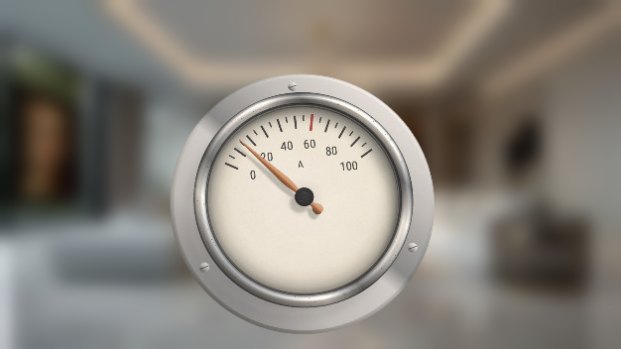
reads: {"value": 15, "unit": "A"}
